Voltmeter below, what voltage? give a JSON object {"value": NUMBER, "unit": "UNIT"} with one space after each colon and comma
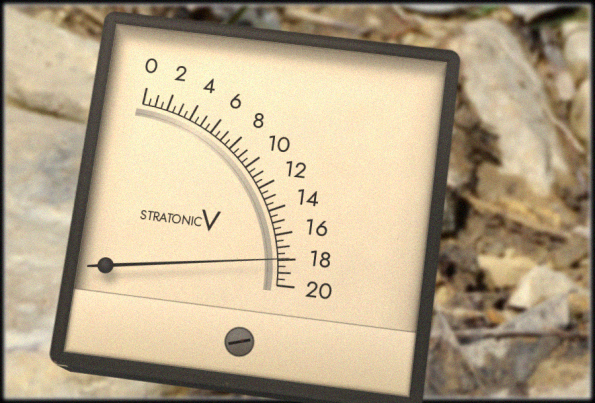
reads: {"value": 18, "unit": "V"}
